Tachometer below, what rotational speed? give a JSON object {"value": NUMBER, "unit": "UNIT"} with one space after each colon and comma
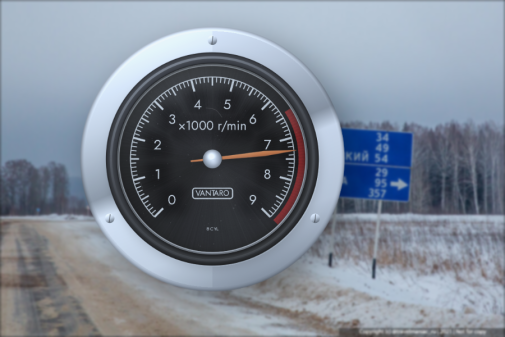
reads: {"value": 7300, "unit": "rpm"}
